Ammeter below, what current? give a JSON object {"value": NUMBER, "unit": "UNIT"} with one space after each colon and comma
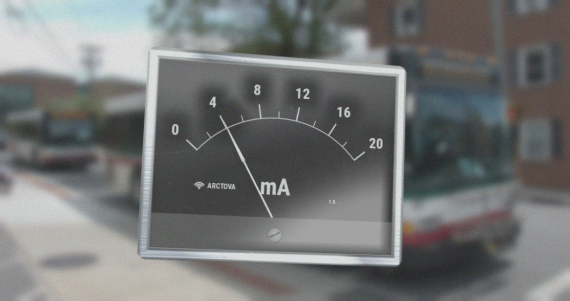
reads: {"value": 4, "unit": "mA"}
